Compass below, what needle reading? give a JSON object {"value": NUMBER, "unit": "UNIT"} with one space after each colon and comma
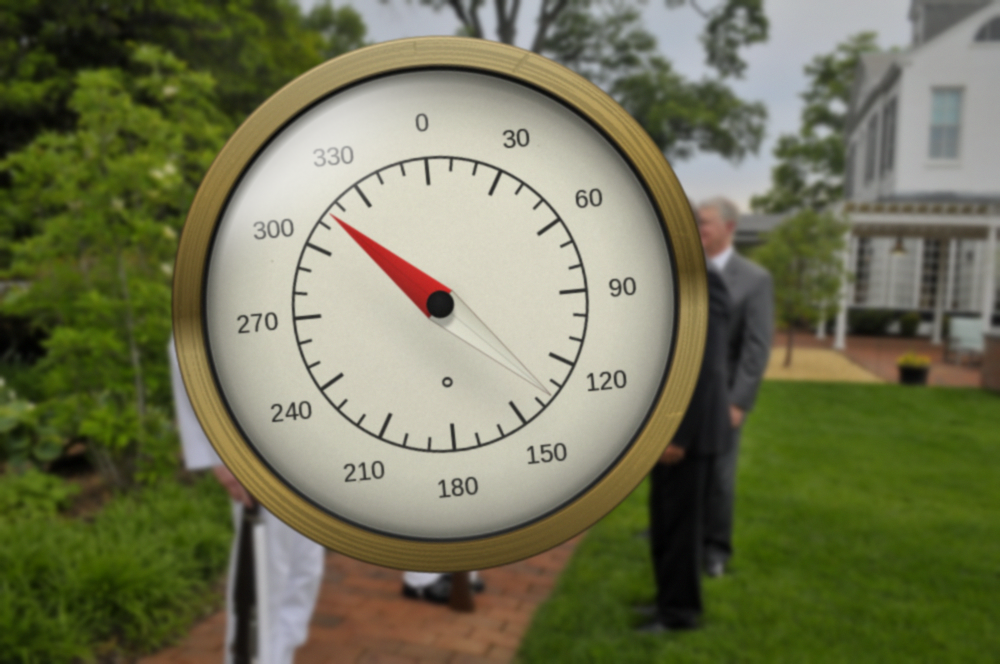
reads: {"value": 315, "unit": "°"}
